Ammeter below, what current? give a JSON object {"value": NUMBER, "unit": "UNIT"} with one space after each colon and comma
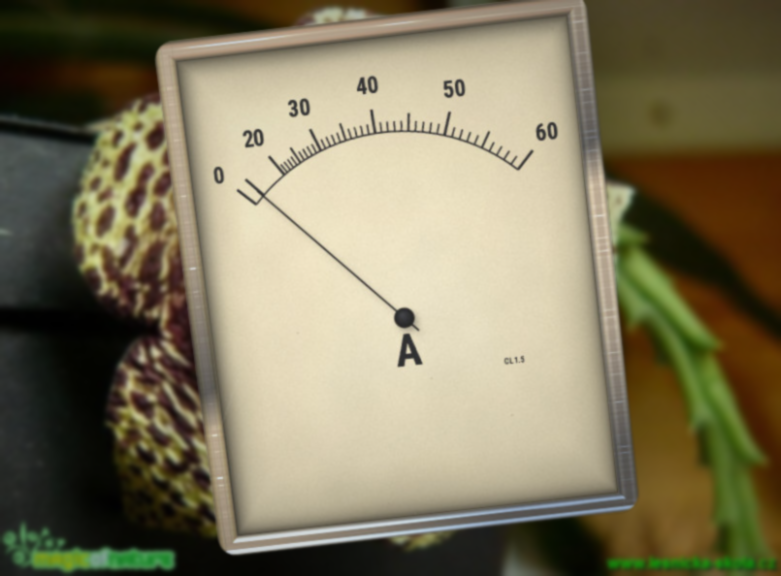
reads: {"value": 10, "unit": "A"}
